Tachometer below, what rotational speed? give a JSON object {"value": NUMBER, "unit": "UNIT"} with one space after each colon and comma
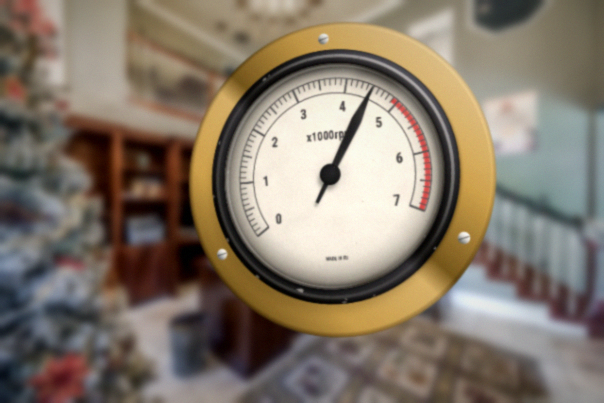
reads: {"value": 4500, "unit": "rpm"}
